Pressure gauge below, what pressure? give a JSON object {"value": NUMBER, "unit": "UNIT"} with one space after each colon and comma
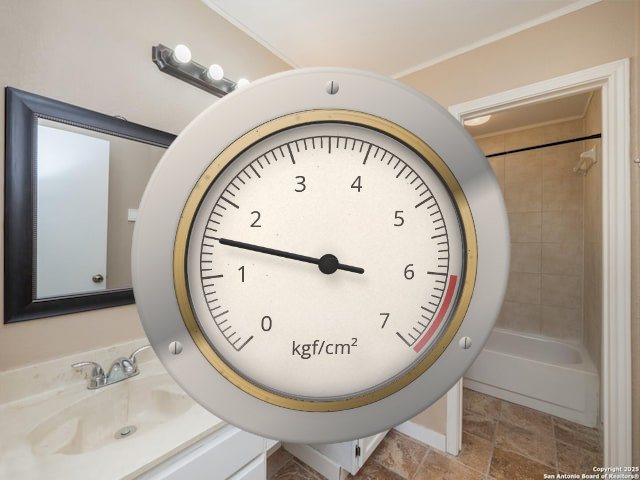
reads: {"value": 1.5, "unit": "kg/cm²"}
